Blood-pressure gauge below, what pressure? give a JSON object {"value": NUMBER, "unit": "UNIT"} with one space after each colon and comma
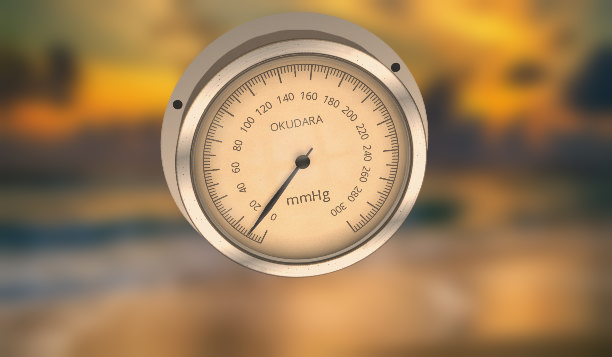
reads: {"value": 10, "unit": "mmHg"}
